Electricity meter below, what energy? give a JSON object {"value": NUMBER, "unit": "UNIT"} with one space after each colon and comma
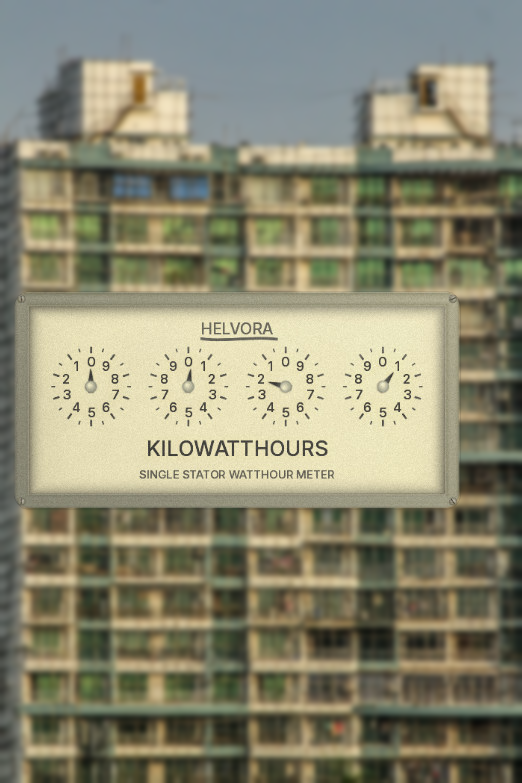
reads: {"value": 21, "unit": "kWh"}
